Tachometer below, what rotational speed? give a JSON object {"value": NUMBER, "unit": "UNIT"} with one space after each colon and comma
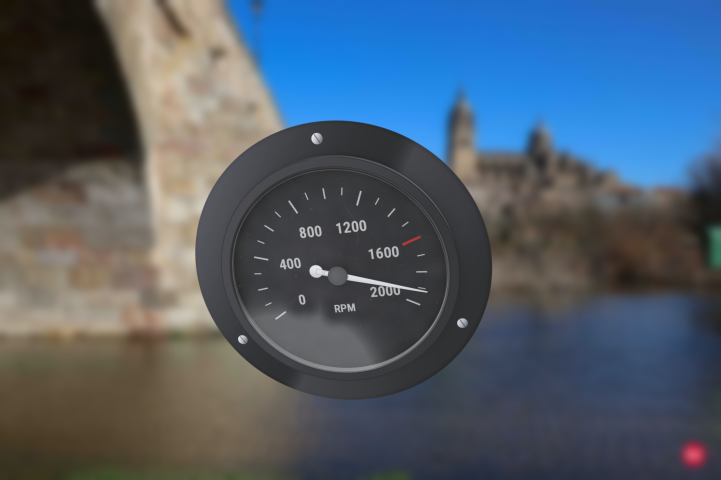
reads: {"value": 1900, "unit": "rpm"}
